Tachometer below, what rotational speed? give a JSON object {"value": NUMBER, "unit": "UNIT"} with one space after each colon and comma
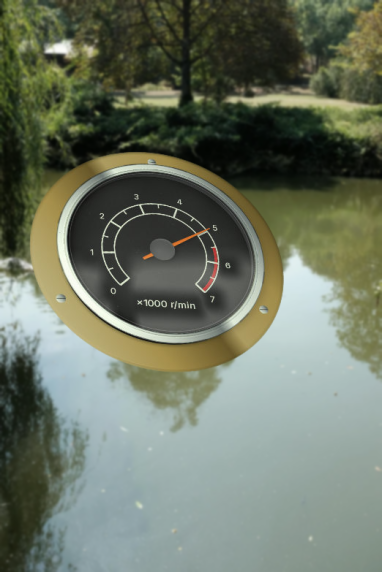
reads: {"value": 5000, "unit": "rpm"}
